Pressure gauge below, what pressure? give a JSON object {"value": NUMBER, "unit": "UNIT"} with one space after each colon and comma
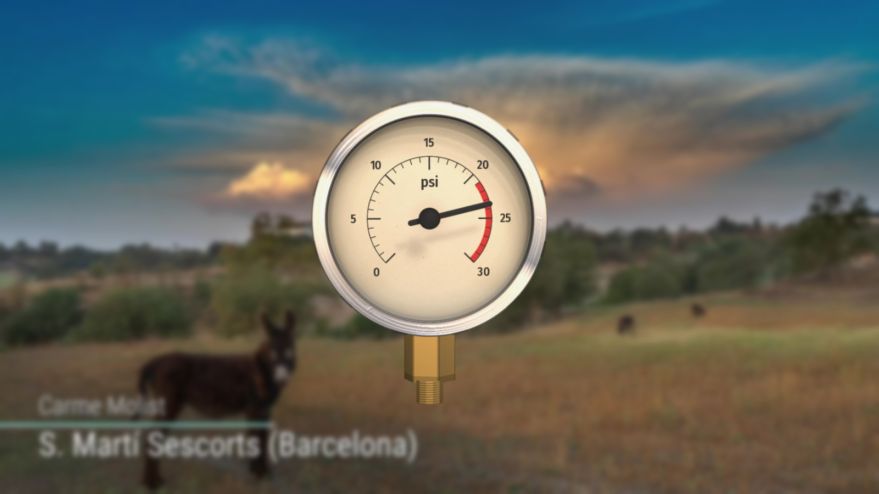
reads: {"value": 23.5, "unit": "psi"}
